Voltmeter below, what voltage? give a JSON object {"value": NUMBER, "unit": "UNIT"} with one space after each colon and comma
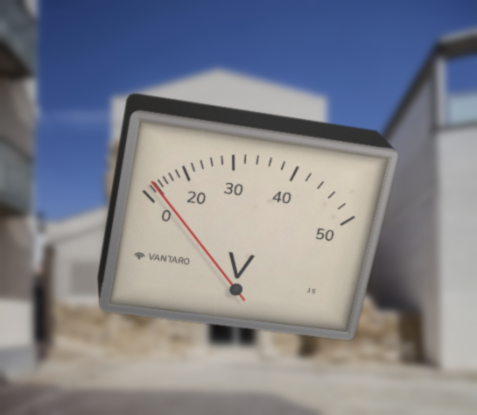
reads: {"value": 10, "unit": "V"}
